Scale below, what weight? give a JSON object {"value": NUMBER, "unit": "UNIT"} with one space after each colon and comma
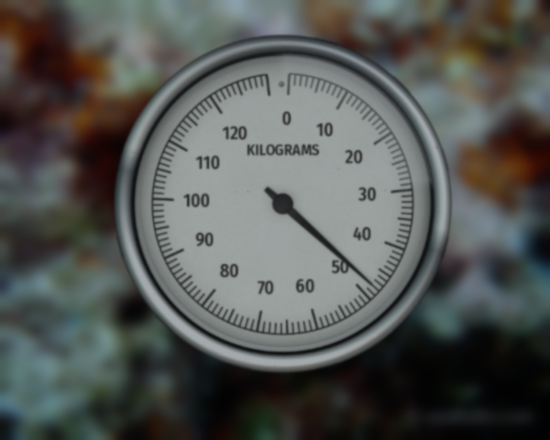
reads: {"value": 48, "unit": "kg"}
